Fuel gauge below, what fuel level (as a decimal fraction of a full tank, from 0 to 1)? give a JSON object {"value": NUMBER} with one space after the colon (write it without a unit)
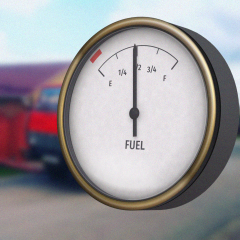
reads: {"value": 0.5}
